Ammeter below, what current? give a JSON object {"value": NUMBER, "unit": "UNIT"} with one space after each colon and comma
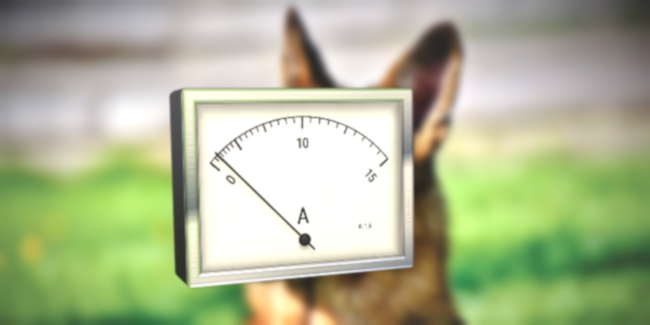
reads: {"value": 2.5, "unit": "A"}
